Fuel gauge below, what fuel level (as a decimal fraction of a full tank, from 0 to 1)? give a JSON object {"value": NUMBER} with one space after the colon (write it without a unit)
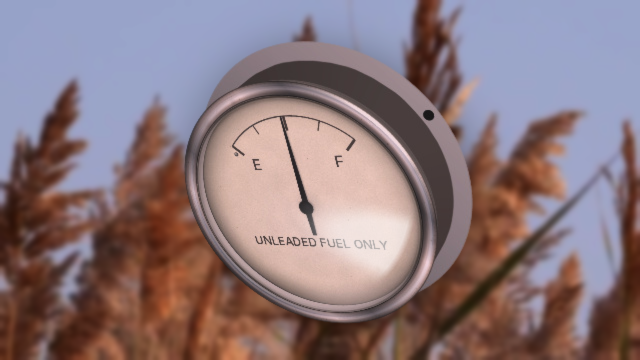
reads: {"value": 0.5}
